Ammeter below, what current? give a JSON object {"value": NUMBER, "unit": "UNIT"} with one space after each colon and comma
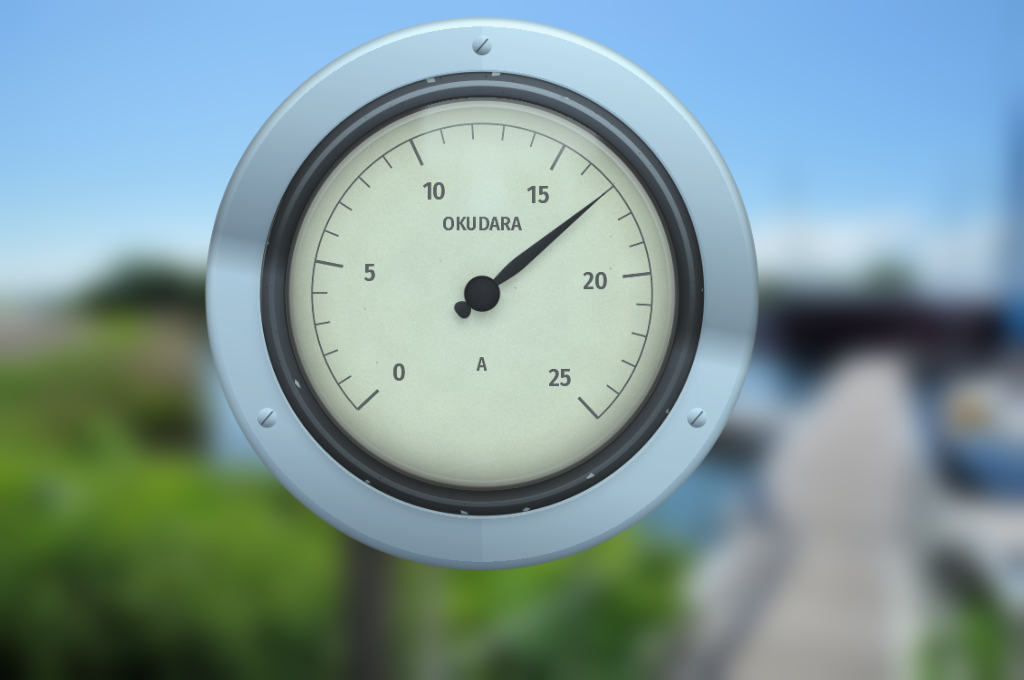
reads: {"value": 17, "unit": "A"}
